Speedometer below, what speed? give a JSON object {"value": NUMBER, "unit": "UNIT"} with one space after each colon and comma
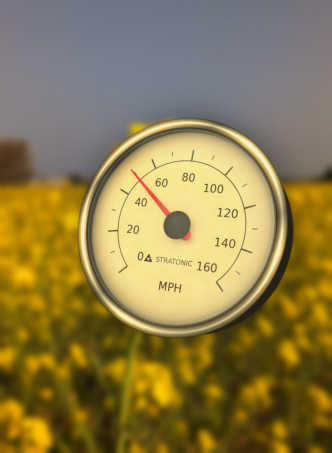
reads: {"value": 50, "unit": "mph"}
